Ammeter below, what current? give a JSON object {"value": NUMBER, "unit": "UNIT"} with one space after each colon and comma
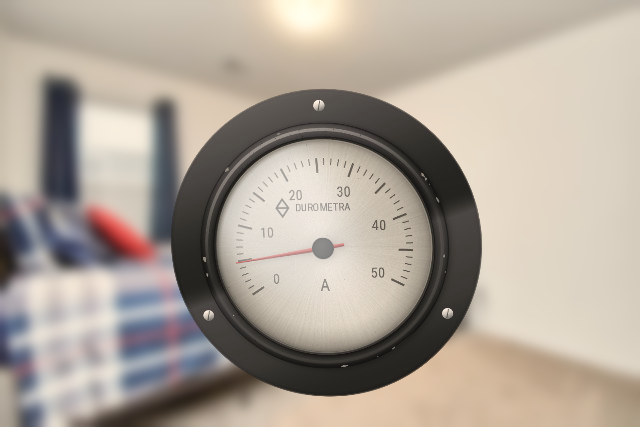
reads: {"value": 5, "unit": "A"}
